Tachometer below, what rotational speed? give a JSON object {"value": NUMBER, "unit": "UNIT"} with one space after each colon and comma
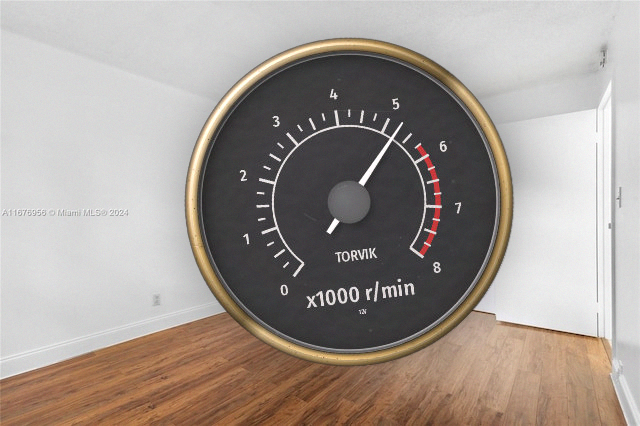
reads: {"value": 5250, "unit": "rpm"}
